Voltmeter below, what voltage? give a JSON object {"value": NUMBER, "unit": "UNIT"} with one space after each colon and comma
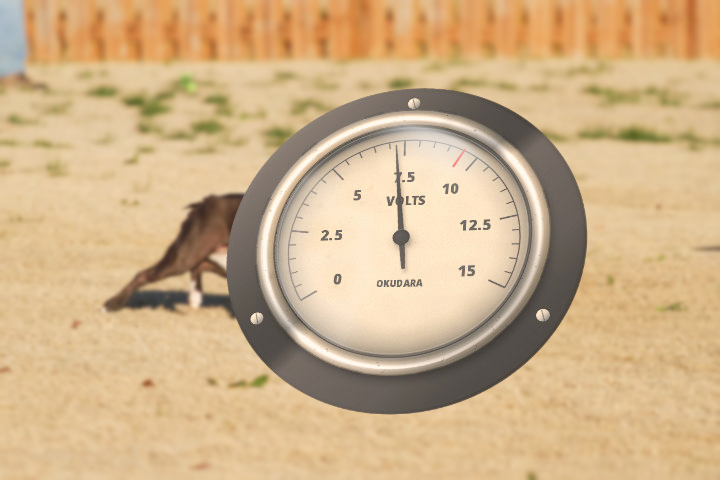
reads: {"value": 7.25, "unit": "V"}
